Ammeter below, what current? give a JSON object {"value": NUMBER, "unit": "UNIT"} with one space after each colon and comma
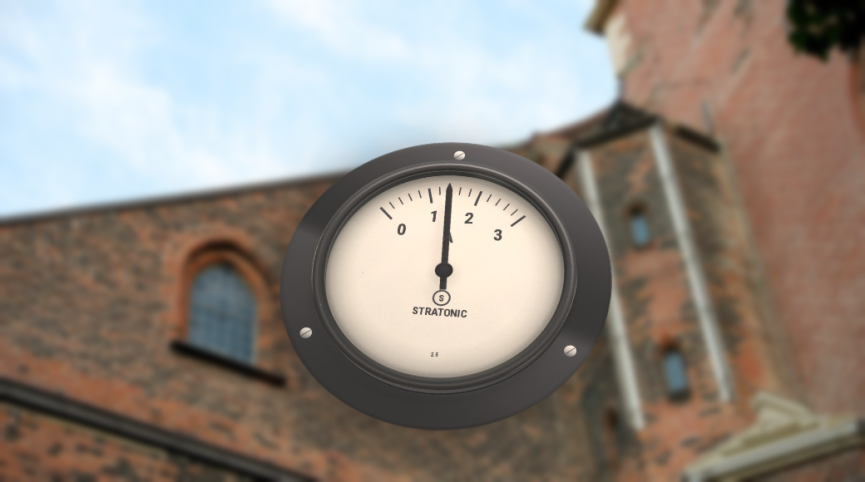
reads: {"value": 1.4, "unit": "A"}
